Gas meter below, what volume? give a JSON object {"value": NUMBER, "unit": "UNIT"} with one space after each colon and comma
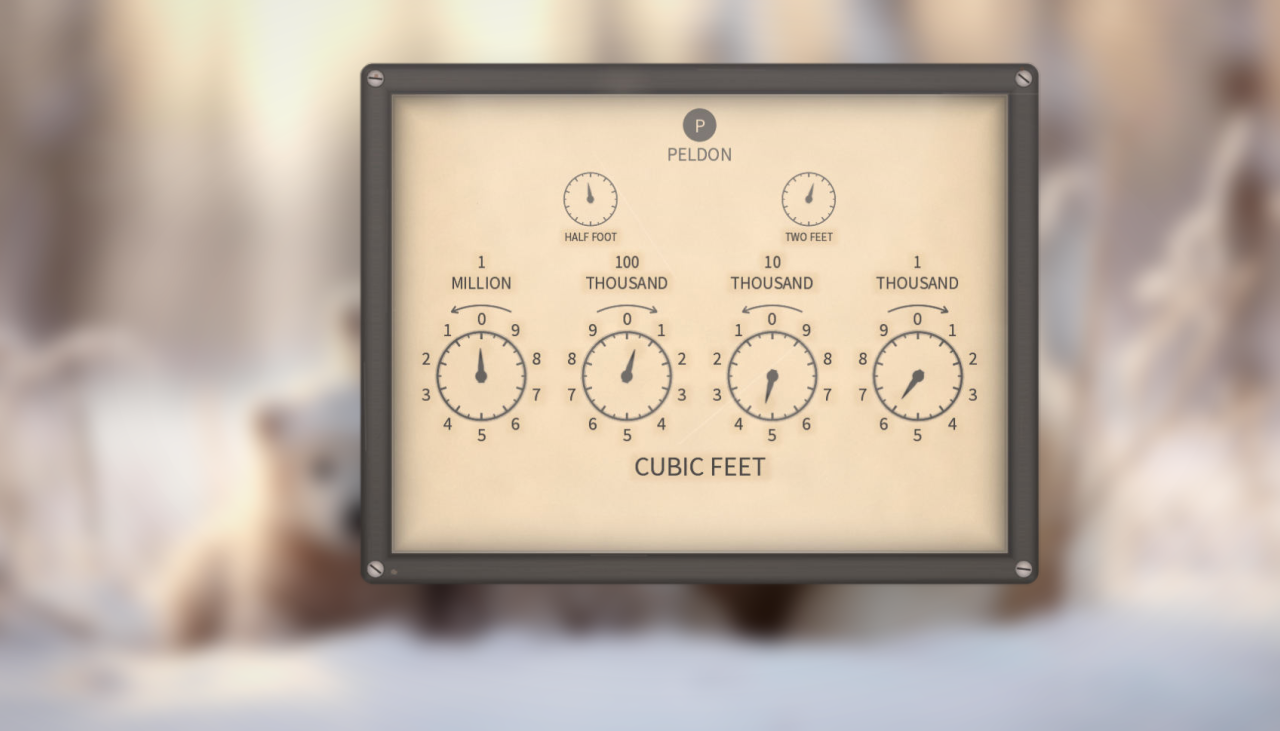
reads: {"value": 4600, "unit": "ft³"}
